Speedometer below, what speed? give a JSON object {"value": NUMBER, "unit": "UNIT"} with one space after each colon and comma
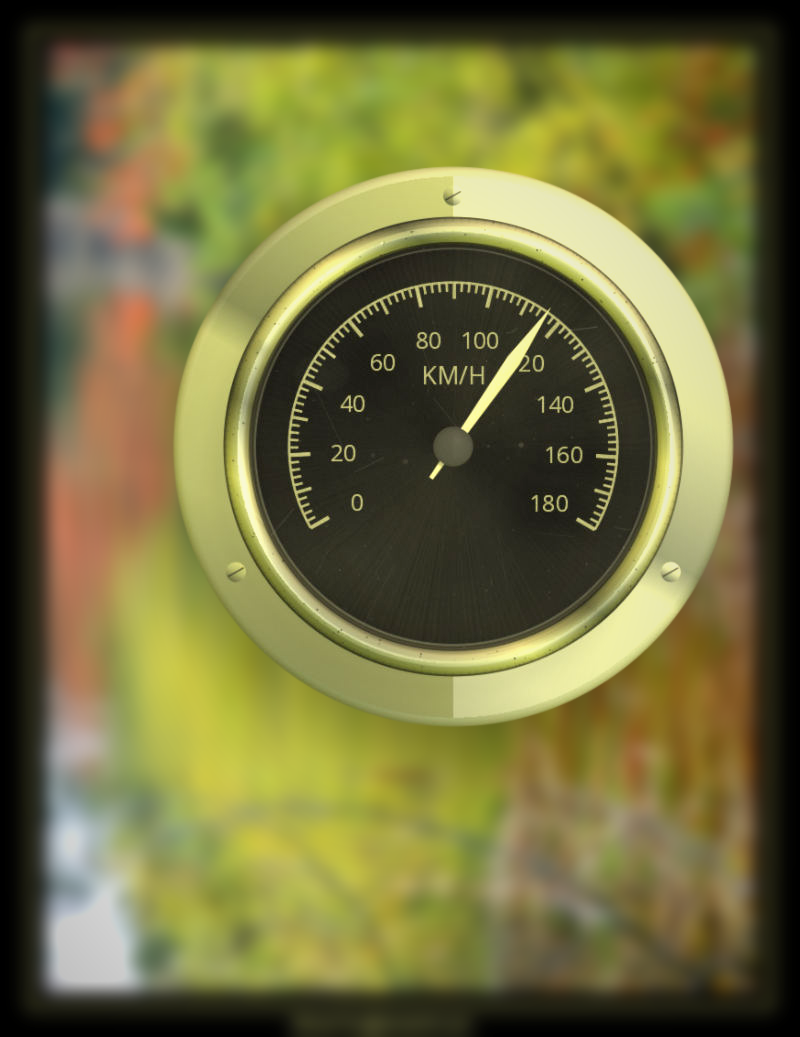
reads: {"value": 116, "unit": "km/h"}
